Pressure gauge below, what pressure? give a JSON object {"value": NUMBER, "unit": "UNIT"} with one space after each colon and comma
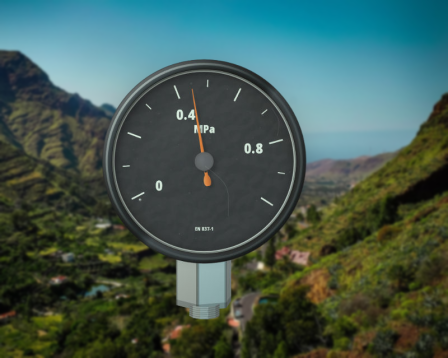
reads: {"value": 0.45, "unit": "MPa"}
